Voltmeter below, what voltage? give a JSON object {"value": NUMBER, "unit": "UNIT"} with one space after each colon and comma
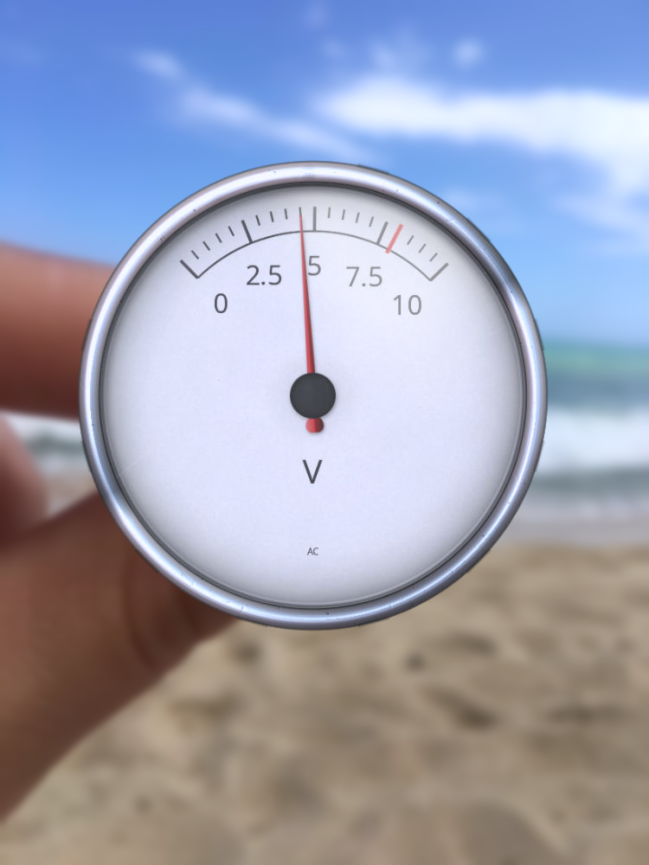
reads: {"value": 4.5, "unit": "V"}
